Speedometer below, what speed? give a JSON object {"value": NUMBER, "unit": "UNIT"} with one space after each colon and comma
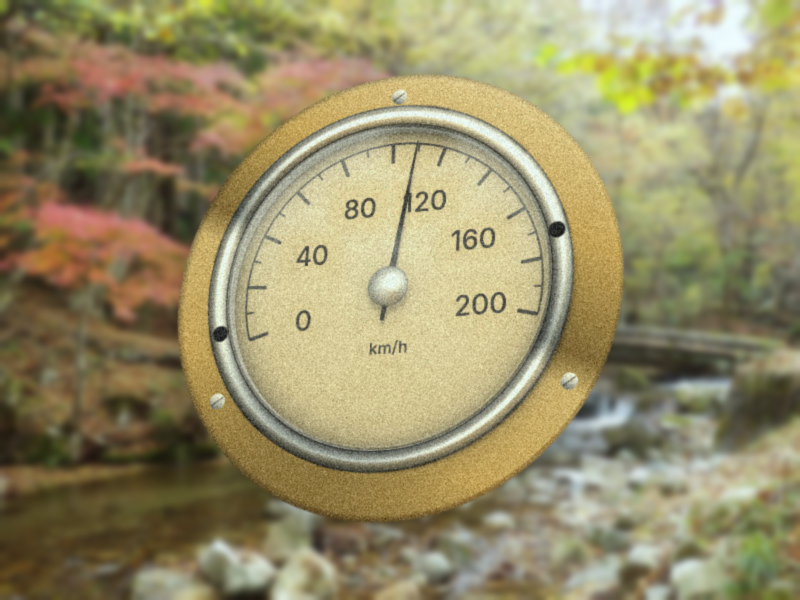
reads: {"value": 110, "unit": "km/h"}
